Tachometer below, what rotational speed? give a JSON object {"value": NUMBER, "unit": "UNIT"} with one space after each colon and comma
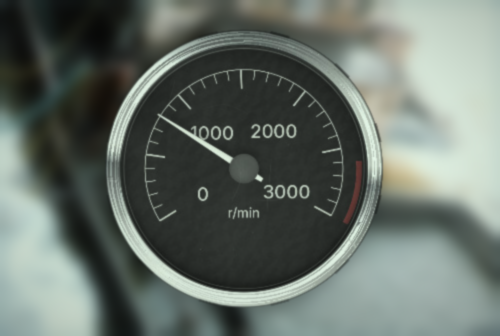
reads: {"value": 800, "unit": "rpm"}
